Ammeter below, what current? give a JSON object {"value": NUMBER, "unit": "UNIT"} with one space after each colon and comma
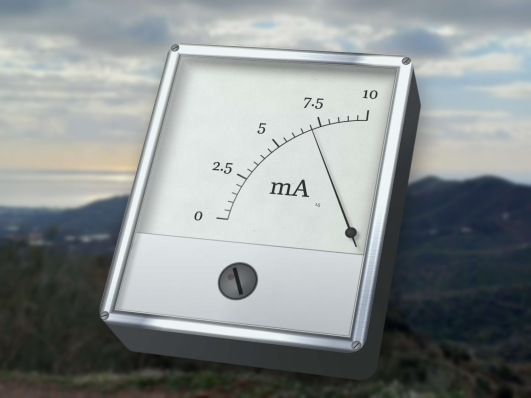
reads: {"value": 7, "unit": "mA"}
